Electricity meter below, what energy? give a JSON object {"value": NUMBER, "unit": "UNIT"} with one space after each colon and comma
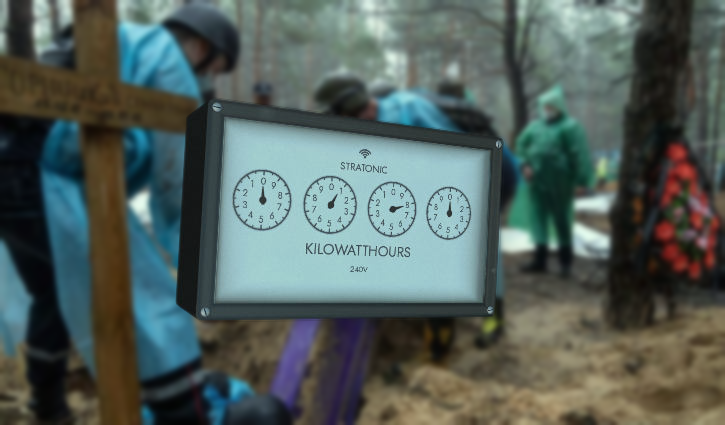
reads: {"value": 80, "unit": "kWh"}
